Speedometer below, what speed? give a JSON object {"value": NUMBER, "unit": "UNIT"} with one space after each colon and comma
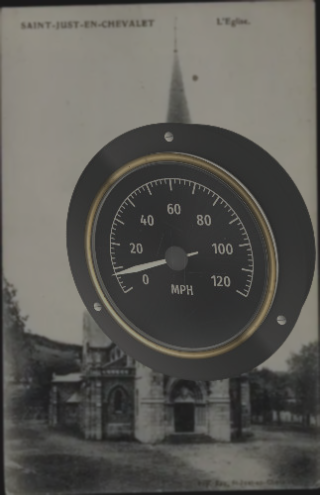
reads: {"value": 8, "unit": "mph"}
